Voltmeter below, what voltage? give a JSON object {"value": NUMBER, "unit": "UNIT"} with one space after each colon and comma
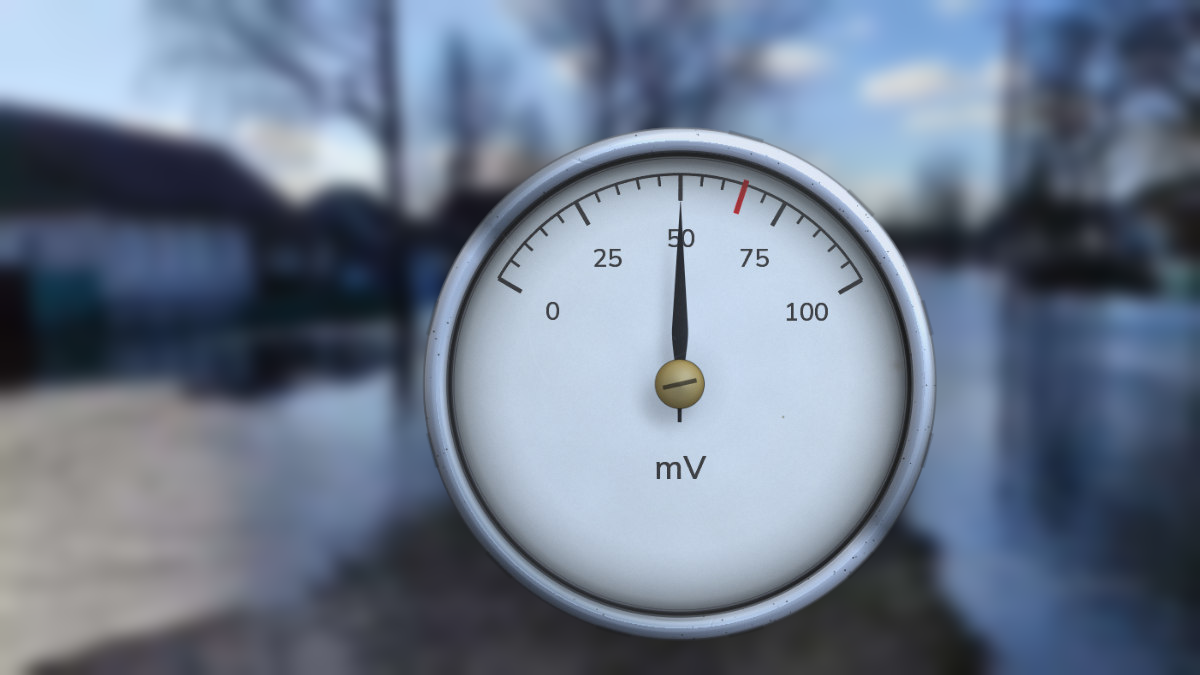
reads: {"value": 50, "unit": "mV"}
